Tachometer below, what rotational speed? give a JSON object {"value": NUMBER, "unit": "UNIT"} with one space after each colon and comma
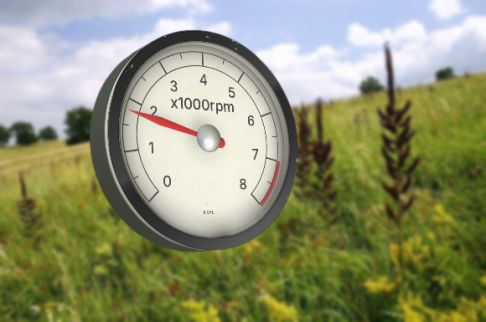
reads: {"value": 1750, "unit": "rpm"}
